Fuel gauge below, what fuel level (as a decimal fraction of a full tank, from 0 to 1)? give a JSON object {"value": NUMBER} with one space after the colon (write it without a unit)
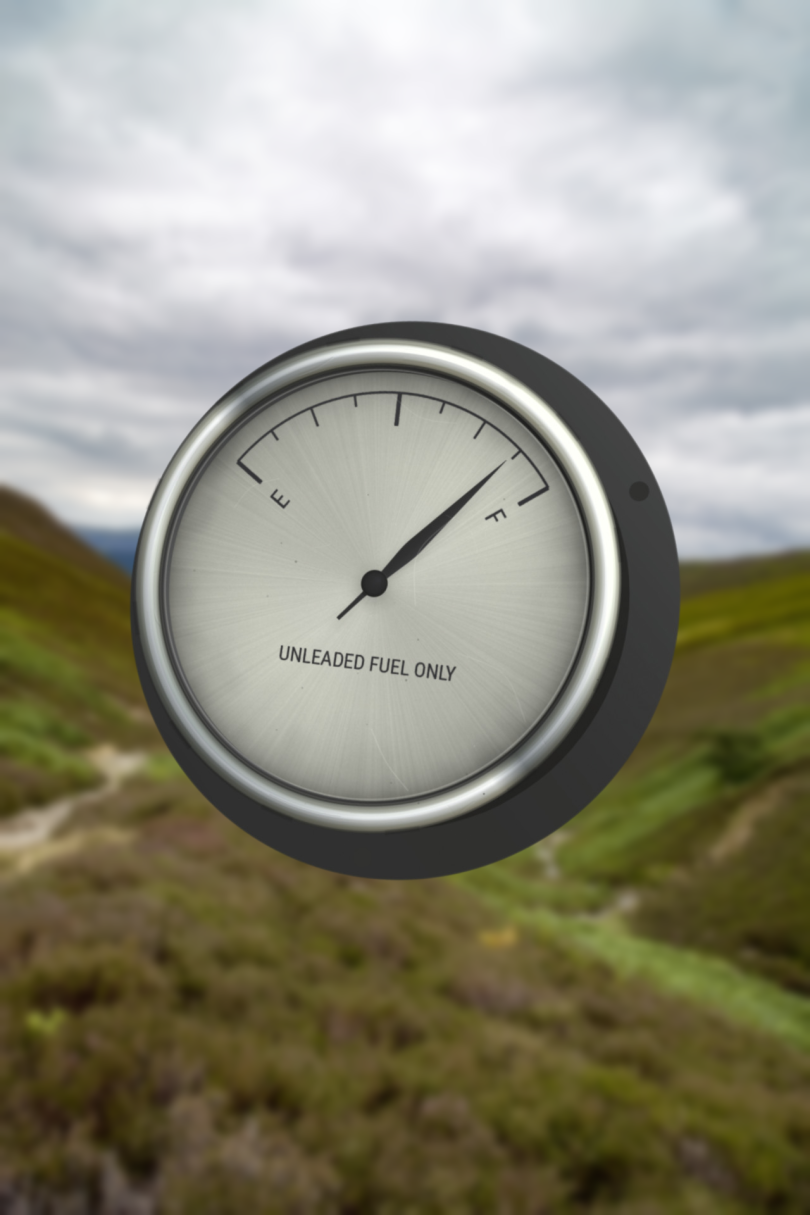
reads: {"value": 0.875}
